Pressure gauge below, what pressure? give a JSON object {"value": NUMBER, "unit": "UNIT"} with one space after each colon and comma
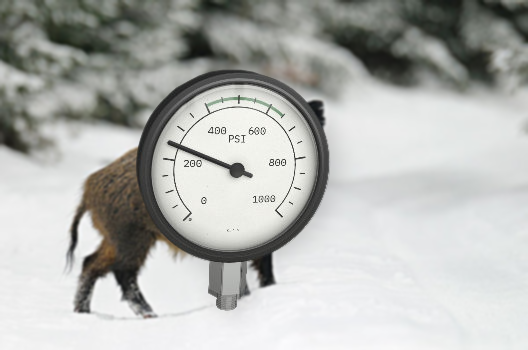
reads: {"value": 250, "unit": "psi"}
